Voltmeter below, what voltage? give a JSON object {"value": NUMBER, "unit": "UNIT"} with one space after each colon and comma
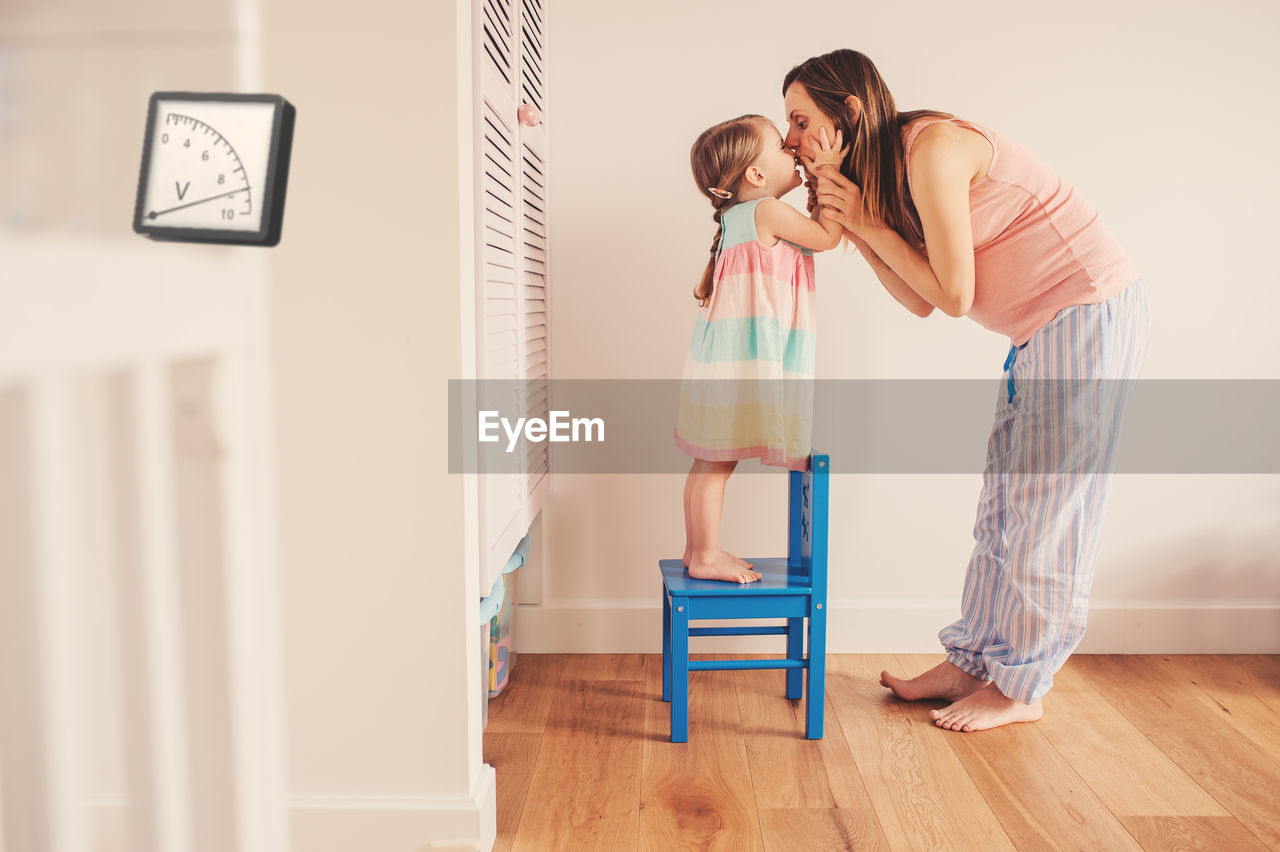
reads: {"value": 9, "unit": "V"}
